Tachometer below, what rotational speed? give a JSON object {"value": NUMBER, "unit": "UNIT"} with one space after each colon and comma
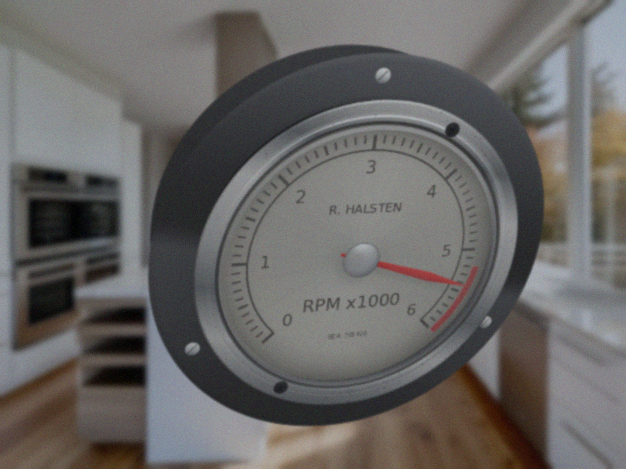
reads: {"value": 5400, "unit": "rpm"}
